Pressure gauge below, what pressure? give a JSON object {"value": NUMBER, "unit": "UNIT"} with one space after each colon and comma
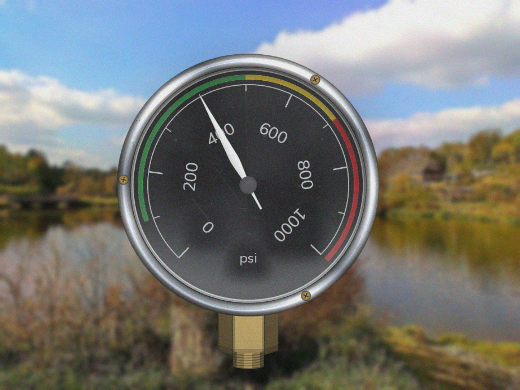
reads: {"value": 400, "unit": "psi"}
